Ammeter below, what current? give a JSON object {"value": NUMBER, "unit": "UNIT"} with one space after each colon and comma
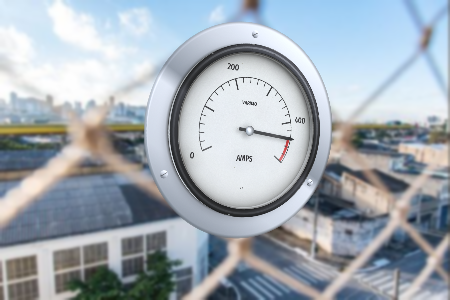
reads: {"value": 440, "unit": "A"}
